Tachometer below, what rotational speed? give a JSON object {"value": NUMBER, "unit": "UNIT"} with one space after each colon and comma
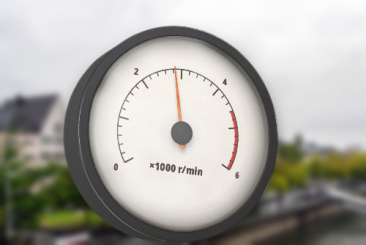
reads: {"value": 2800, "unit": "rpm"}
